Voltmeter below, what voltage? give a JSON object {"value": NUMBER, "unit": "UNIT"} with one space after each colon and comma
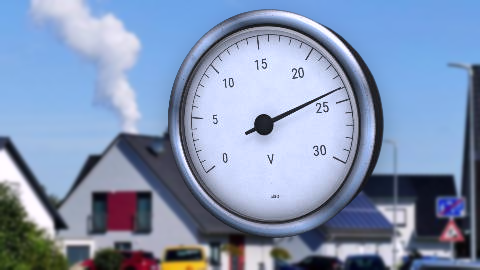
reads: {"value": 24, "unit": "V"}
